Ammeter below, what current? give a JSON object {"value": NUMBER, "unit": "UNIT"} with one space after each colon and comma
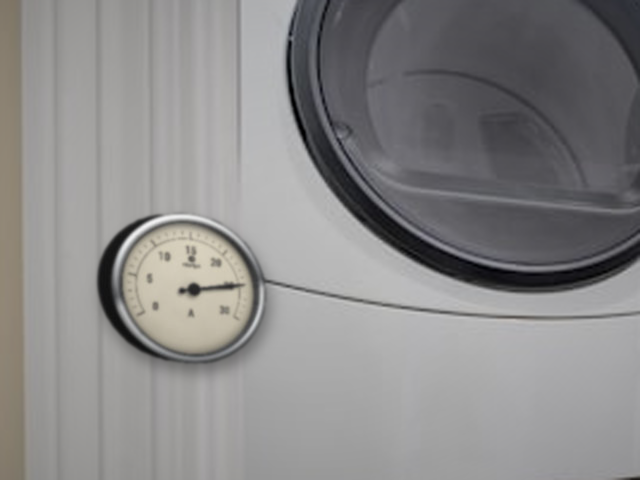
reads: {"value": 25, "unit": "A"}
